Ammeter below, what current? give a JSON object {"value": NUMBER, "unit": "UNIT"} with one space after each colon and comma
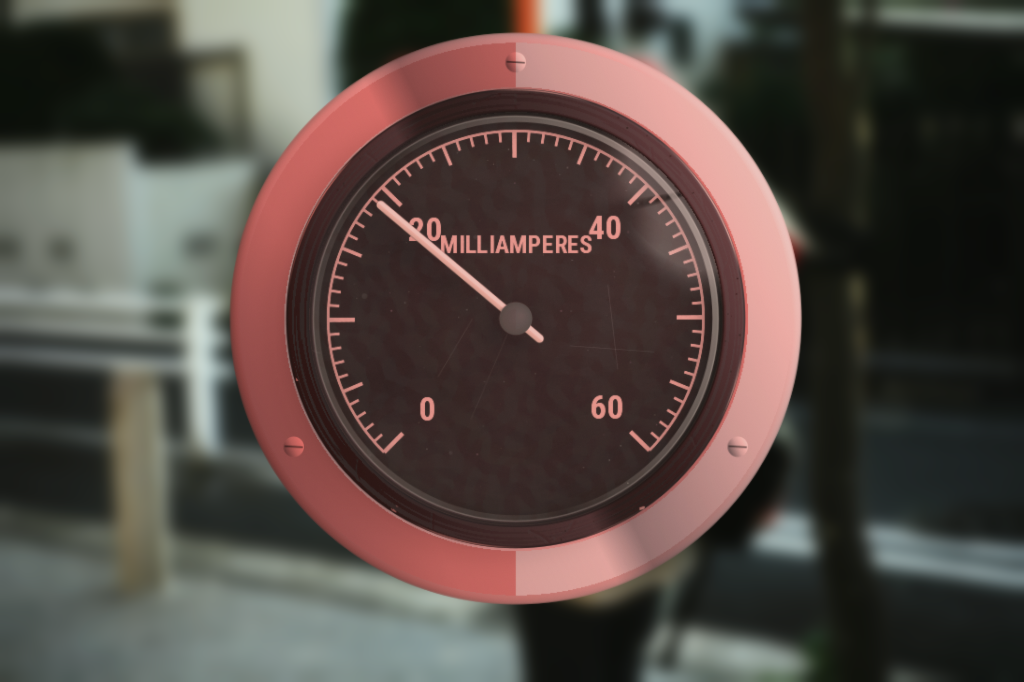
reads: {"value": 19, "unit": "mA"}
